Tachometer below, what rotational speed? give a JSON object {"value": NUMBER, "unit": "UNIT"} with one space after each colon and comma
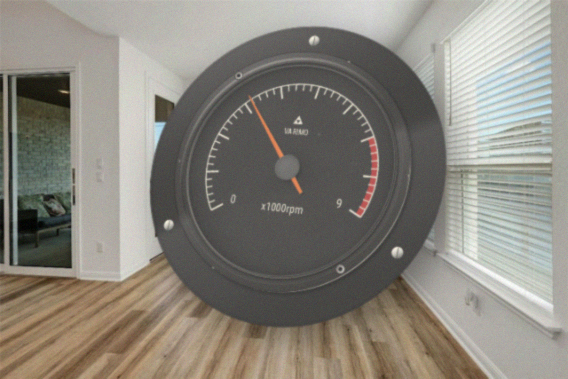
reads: {"value": 3200, "unit": "rpm"}
